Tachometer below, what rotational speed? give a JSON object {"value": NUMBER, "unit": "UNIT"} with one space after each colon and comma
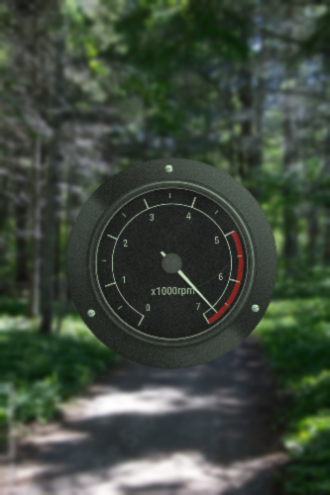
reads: {"value": 6750, "unit": "rpm"}
